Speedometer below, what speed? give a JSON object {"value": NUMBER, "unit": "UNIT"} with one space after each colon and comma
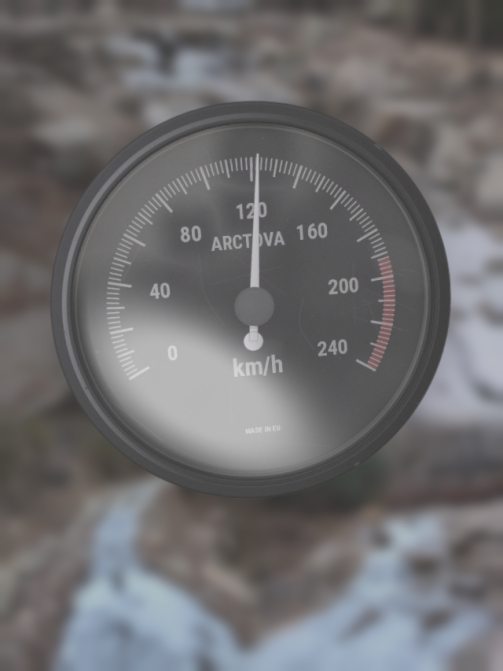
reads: {"value": 122, "unit": "km/h"}
